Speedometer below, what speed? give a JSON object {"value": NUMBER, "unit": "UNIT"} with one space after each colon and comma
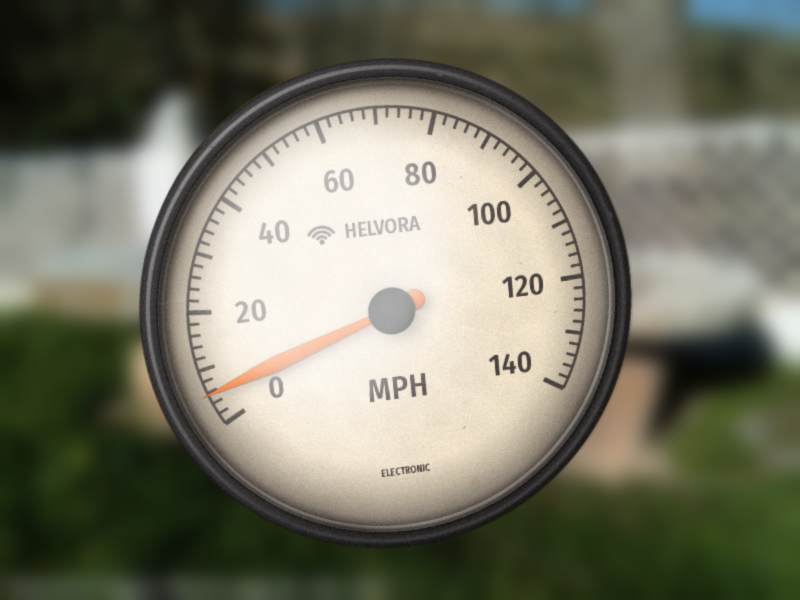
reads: {"value": 6, "unit": "mph"}
